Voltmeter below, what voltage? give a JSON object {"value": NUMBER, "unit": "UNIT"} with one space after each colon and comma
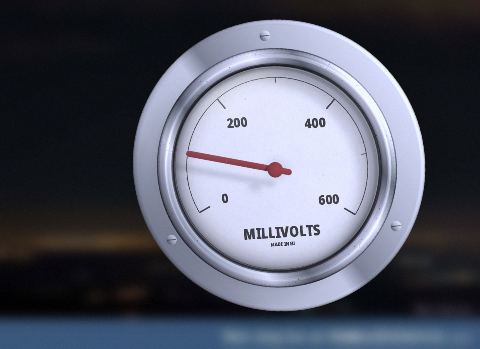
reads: {"value": 100, "unit": "mV"}
